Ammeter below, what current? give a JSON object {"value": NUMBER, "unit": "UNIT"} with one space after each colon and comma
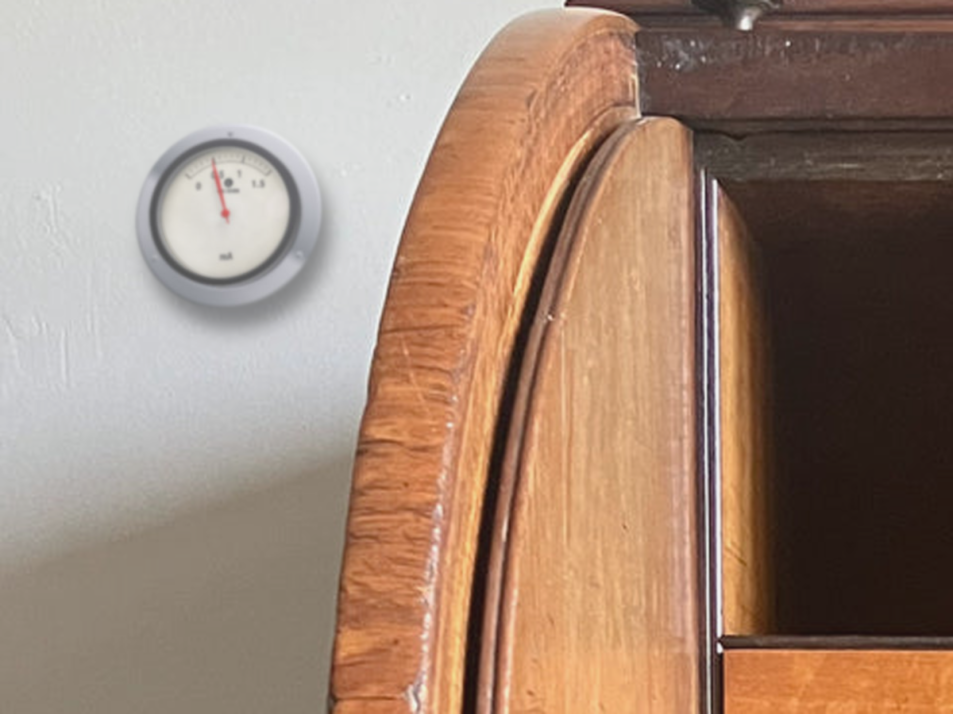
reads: {"value": 0.5, "unit": "mA"}
